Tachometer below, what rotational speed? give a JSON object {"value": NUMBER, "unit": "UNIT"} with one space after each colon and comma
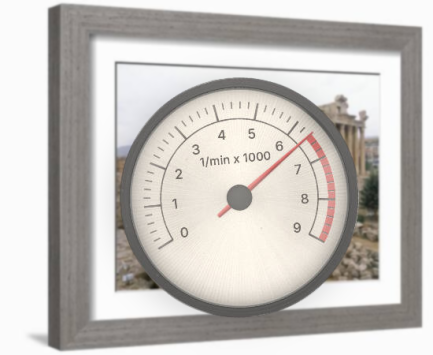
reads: {"value": 6400, "unit": "rpm"}
